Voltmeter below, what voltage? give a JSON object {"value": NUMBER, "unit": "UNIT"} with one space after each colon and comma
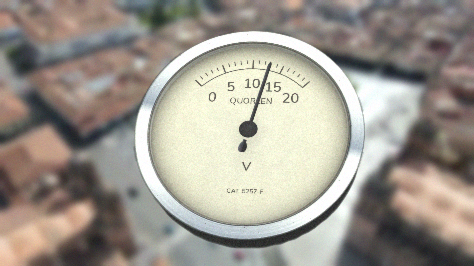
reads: {"value": 13, "unit": "V"}
